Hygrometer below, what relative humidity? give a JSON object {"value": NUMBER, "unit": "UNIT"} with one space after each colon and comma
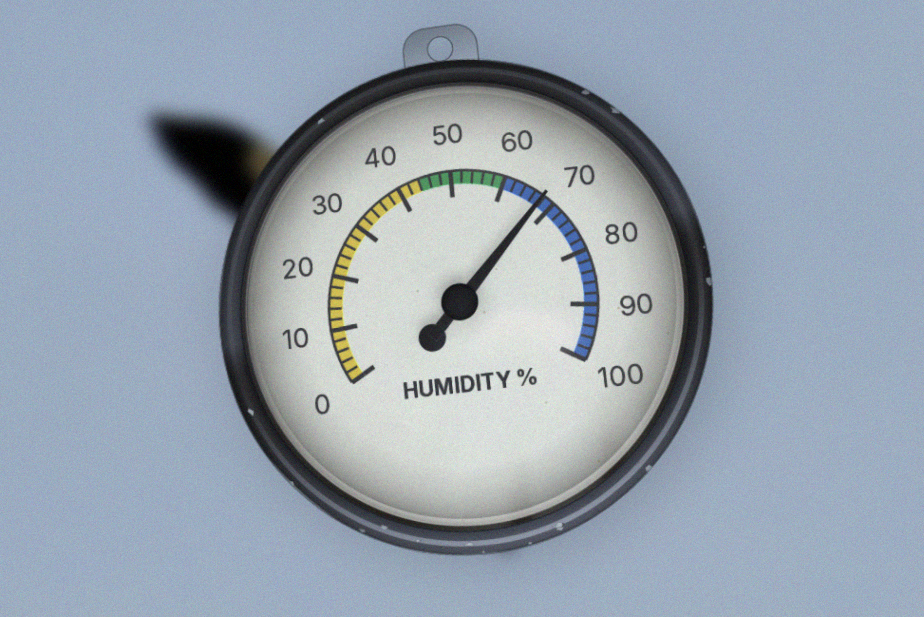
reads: {"value": 68, "unit": "%"}
